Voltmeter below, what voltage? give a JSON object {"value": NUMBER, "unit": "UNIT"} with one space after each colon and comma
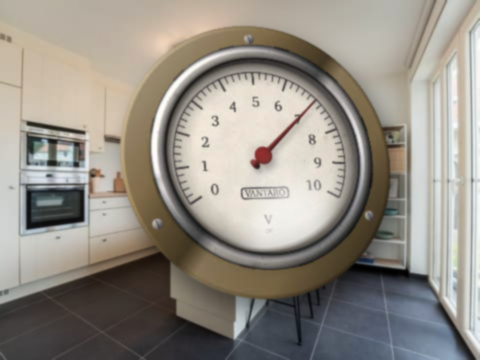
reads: {"value": 7, "unit": "V"}
